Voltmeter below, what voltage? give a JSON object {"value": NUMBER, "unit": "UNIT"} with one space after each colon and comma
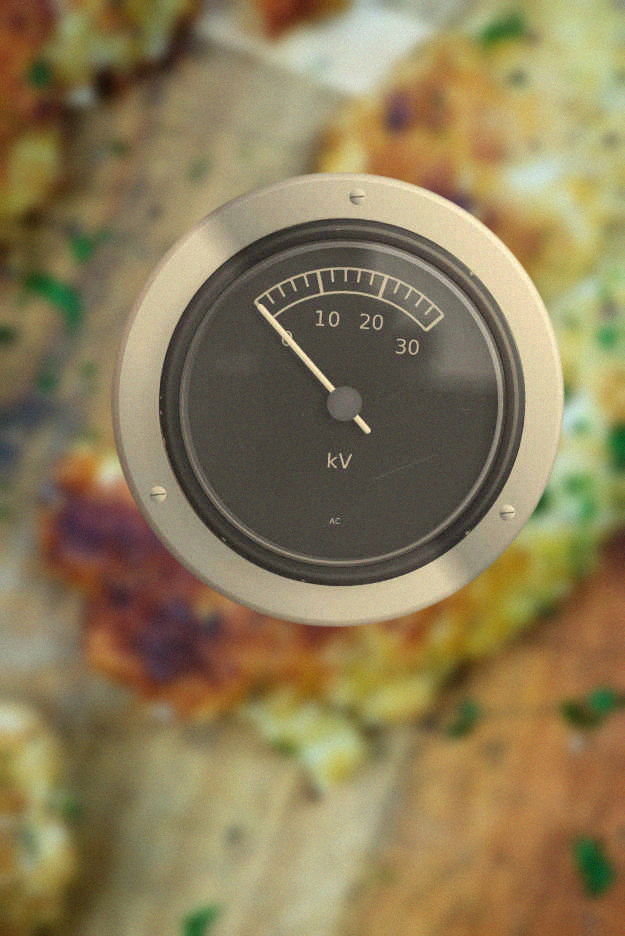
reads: {"value": 0, "unit": "kV"}
